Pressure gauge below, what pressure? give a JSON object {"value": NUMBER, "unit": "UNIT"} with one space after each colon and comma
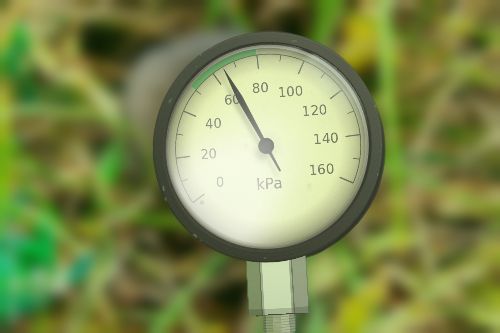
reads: {"value": 65, "unit": "kPa"}
